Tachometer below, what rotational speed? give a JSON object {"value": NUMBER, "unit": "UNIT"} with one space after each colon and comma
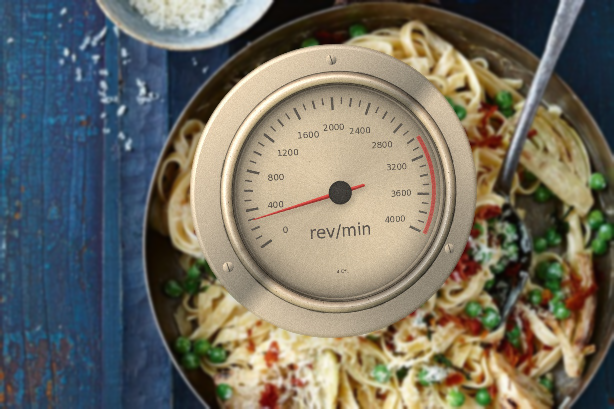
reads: {"value": 300, "unit": "rpm"}
